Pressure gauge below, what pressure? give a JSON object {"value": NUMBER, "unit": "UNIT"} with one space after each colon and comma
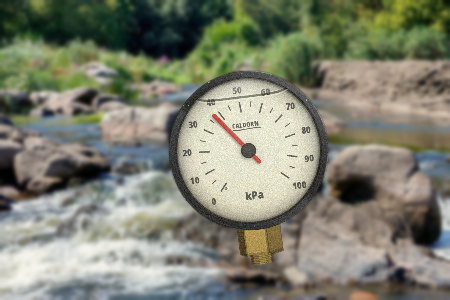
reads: {"value": 37.5, "unit": "kPa"}
